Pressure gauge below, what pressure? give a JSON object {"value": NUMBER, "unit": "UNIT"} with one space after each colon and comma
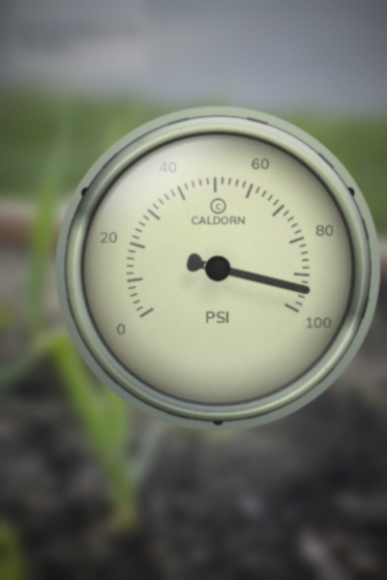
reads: {"value": 94, "unit": "psi"}
